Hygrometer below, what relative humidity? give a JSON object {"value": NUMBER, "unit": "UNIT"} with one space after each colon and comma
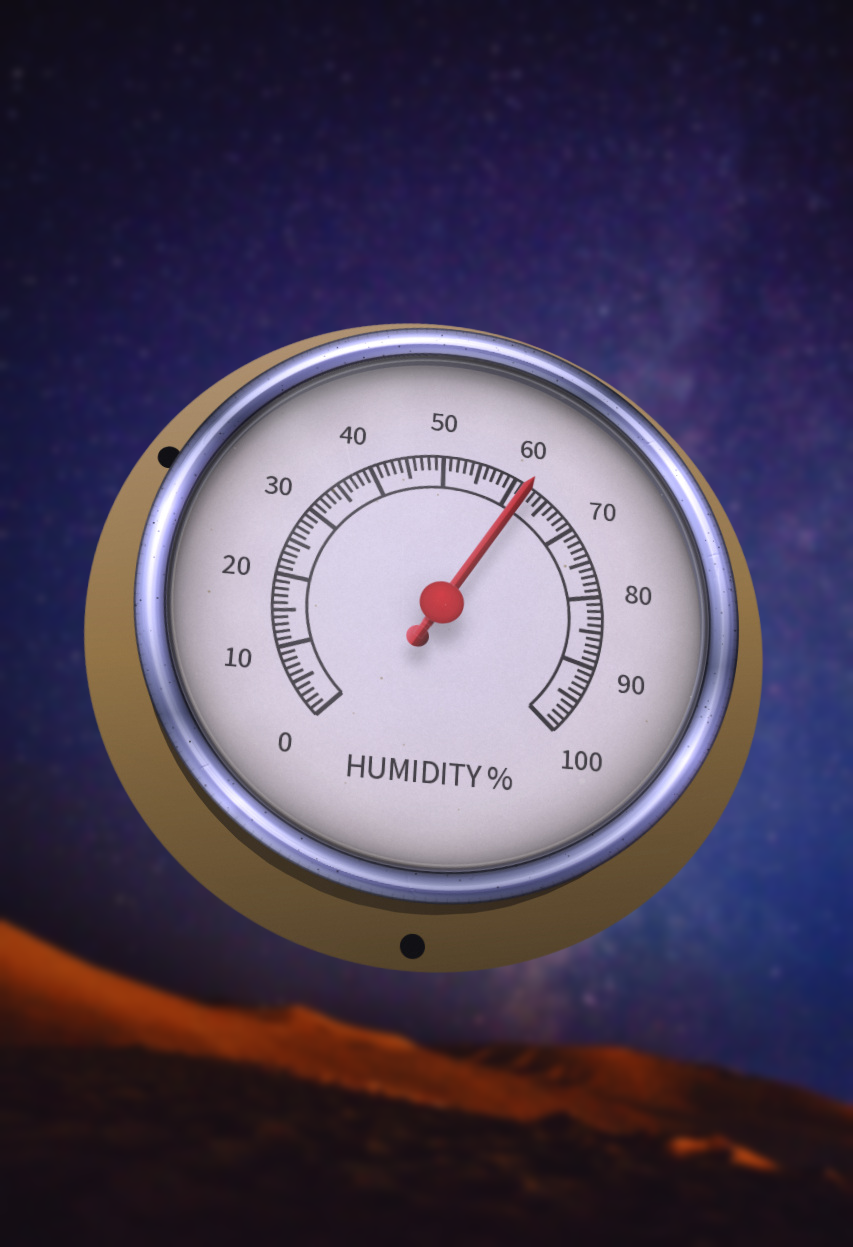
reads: {"value": 62, "unit": "%"}
